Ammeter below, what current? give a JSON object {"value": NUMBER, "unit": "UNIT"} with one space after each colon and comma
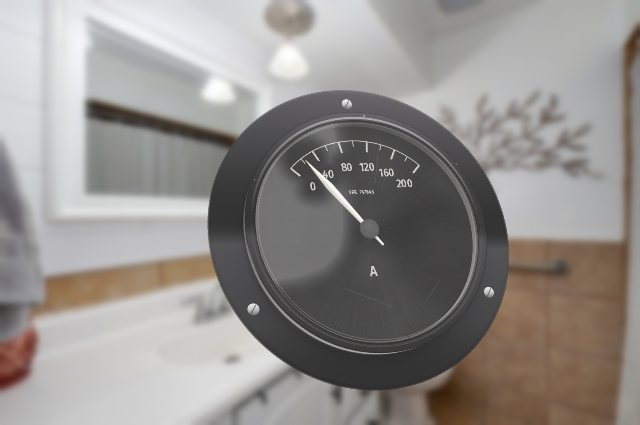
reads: {"value": 20, "unit": "A"}
